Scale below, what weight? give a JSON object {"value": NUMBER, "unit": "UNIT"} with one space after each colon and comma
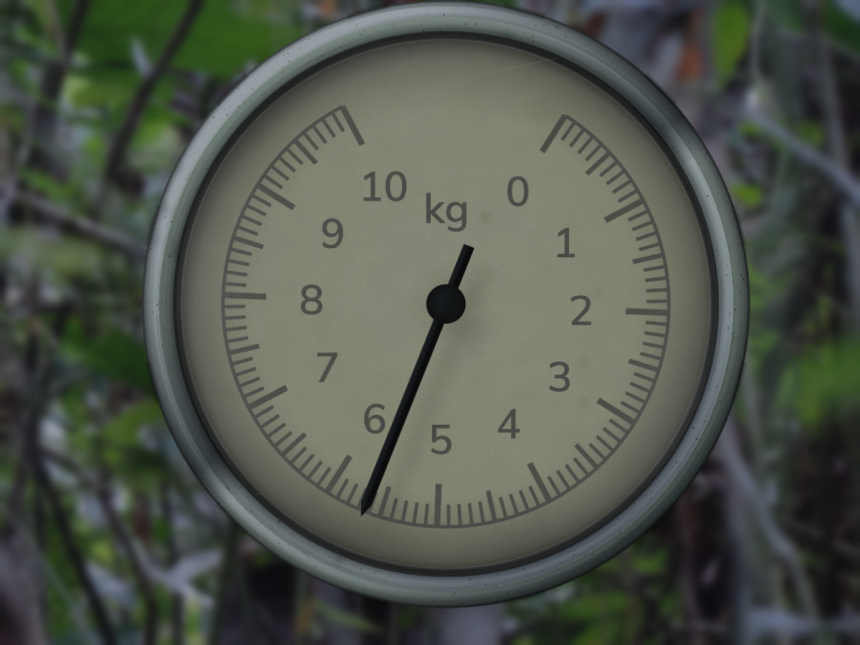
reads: {"value": 5.65, "unit": "kg"}
